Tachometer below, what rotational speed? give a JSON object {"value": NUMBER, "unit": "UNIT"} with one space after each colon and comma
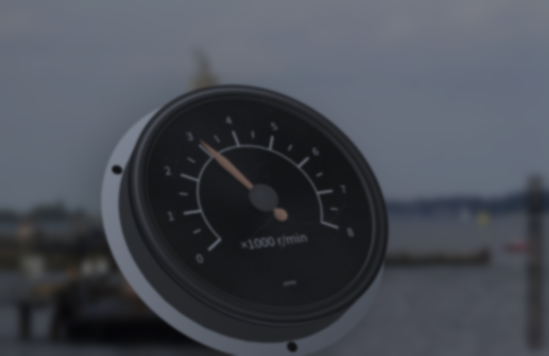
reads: {"value": 3000, "unit": "rpm"}
